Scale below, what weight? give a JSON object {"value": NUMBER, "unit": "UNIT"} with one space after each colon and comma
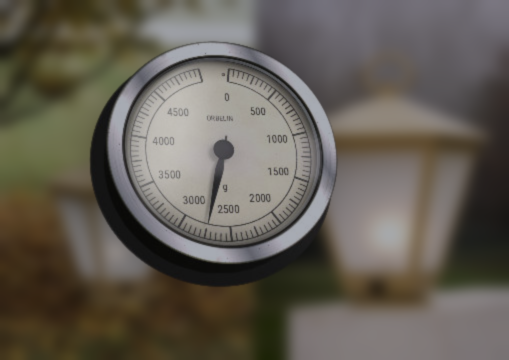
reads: {"value": 2750, "unit": "g"}
